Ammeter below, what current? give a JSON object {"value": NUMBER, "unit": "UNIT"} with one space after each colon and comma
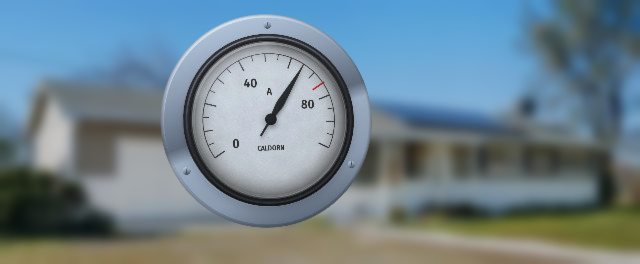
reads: {"value": 65, "unit": "A"}
